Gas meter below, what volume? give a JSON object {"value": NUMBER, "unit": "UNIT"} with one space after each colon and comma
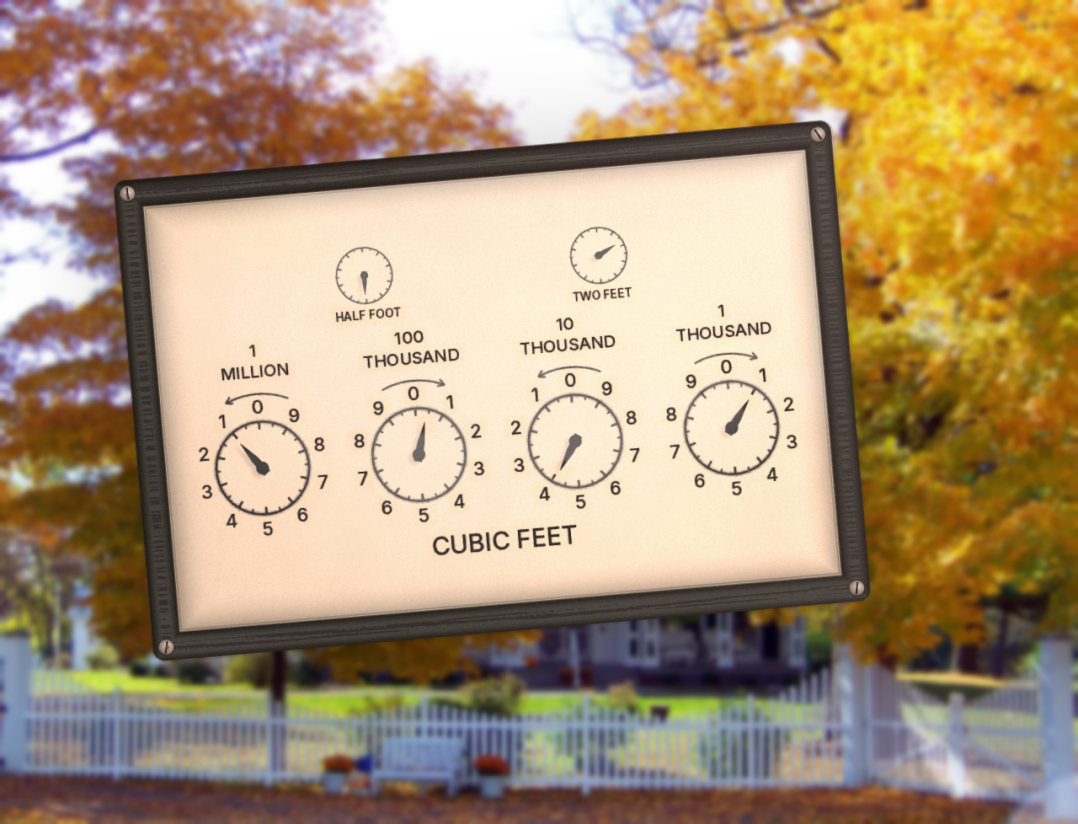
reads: {"value": 104100, "unit": "ft³"}
